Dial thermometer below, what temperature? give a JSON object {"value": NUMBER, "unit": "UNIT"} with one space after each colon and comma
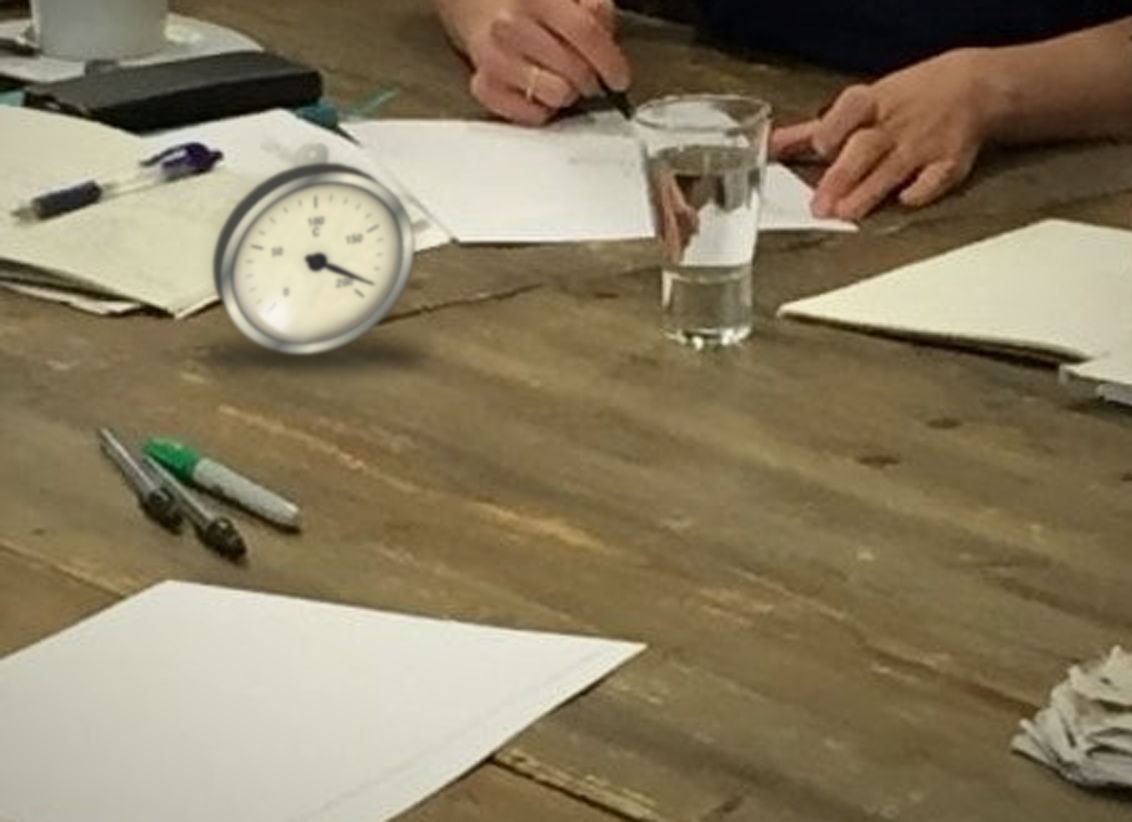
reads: {"value": 190, "unit": "°C"}
